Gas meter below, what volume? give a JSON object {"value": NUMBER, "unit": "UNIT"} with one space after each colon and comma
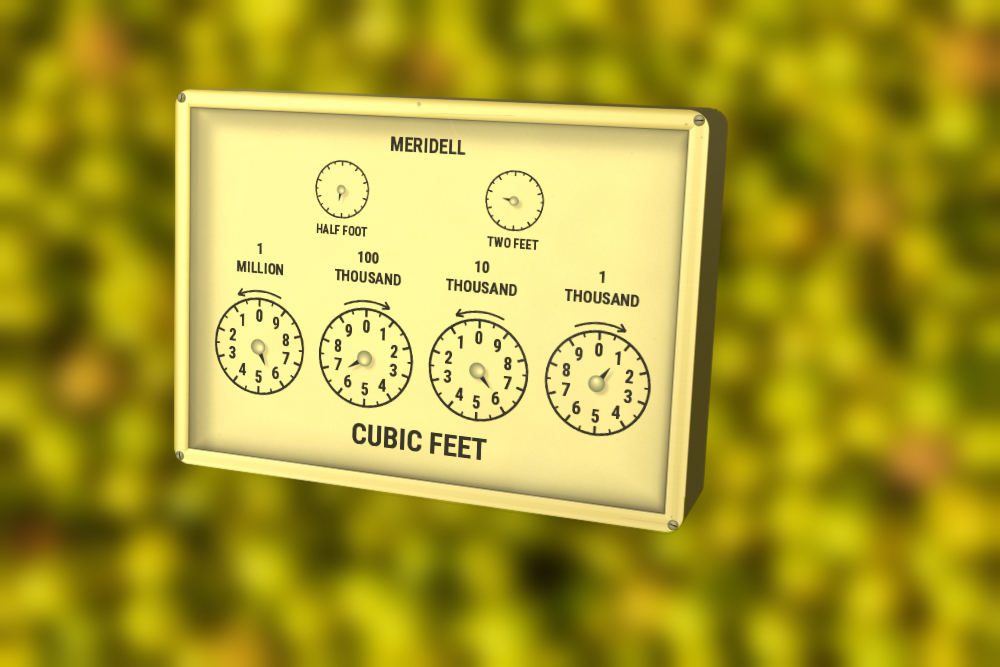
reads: {"value": 566100, "unit": "ft³"}
